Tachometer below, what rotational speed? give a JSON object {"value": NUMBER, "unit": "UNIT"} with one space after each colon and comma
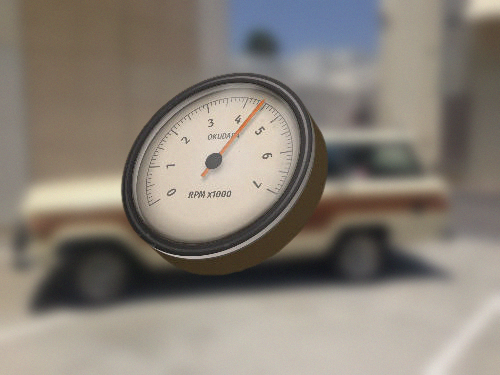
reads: {"value": 4500, "unit": "rpm"}
